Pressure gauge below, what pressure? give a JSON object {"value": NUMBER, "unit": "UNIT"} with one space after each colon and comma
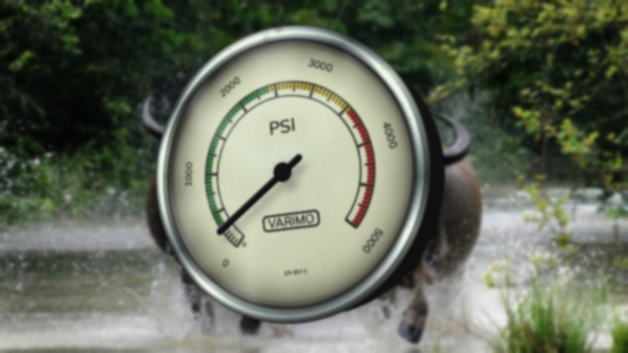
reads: {"value": 250, "unit": "psi"}
